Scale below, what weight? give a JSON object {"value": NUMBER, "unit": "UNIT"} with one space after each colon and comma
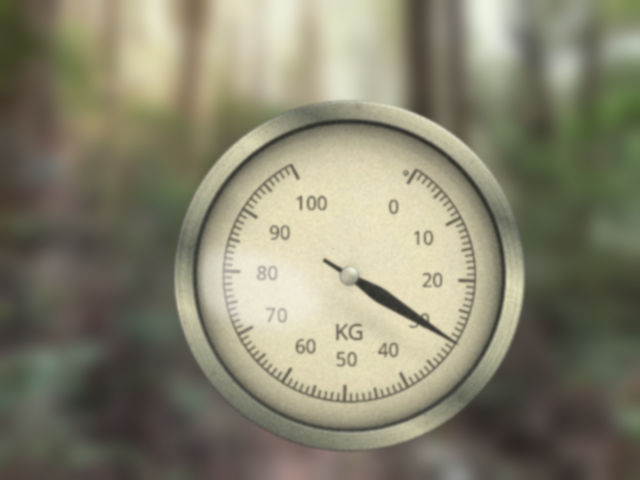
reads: {"value": 30, "unit": "kg"}
